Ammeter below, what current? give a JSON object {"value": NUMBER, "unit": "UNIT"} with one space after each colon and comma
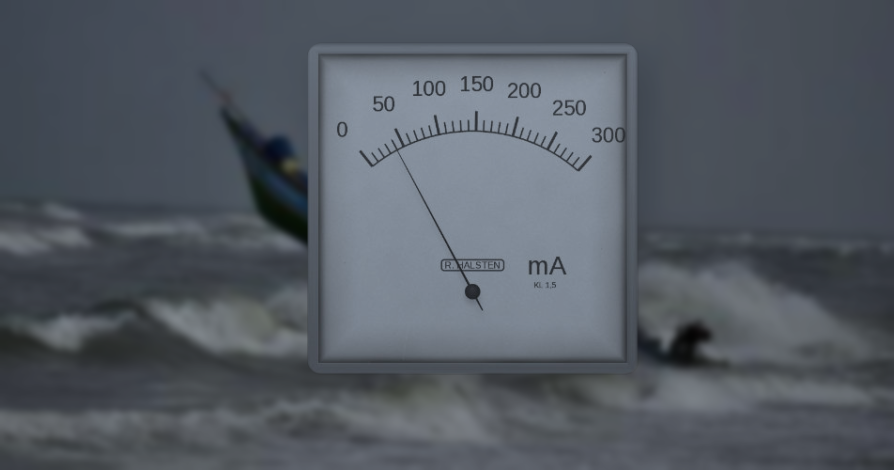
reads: {"value": 40, "unit": "mA"}
